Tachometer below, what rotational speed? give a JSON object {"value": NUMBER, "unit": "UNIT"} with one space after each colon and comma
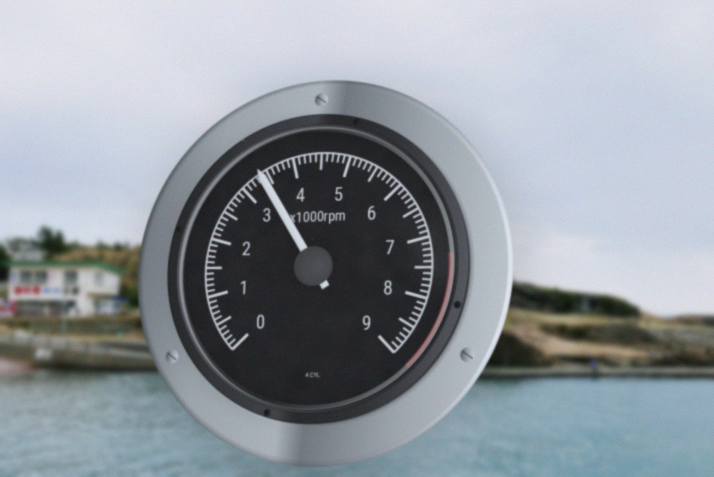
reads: {"value": 3400, "unit": "rpm"}
